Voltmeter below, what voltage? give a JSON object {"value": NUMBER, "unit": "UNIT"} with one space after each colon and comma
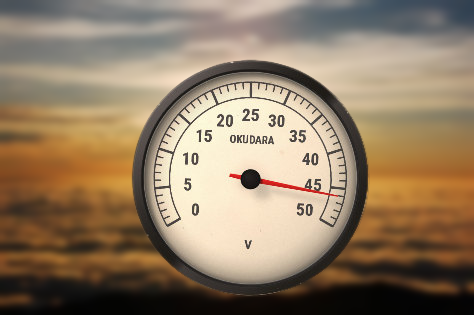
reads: {"value": 46, "unit": "V"}
